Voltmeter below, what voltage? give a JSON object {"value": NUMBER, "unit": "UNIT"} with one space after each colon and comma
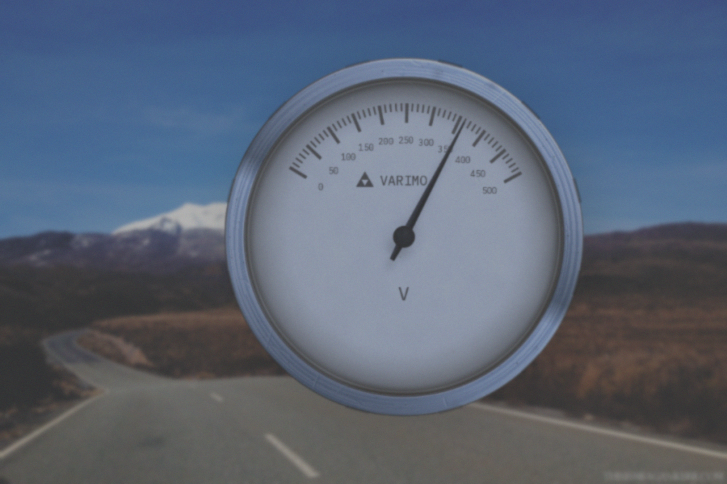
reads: {"value": 360, "unit": "V"}
